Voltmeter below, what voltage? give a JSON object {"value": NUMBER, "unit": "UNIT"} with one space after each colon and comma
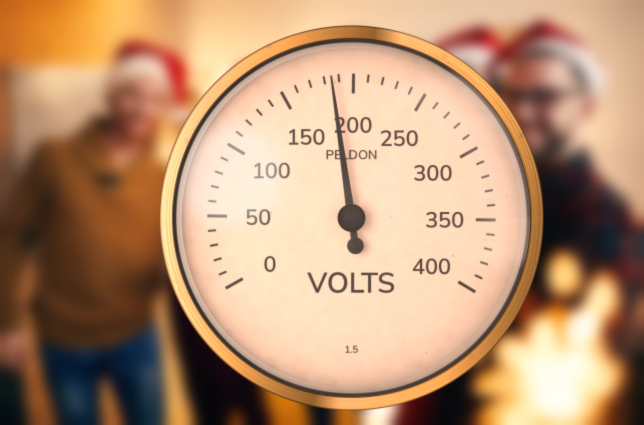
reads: {"value": 185, "unit": "V"}
